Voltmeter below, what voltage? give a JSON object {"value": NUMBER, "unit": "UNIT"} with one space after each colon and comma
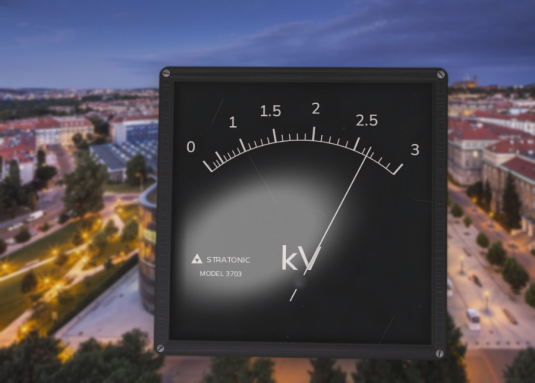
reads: {"value": 2.65, "unit": "kV"}
